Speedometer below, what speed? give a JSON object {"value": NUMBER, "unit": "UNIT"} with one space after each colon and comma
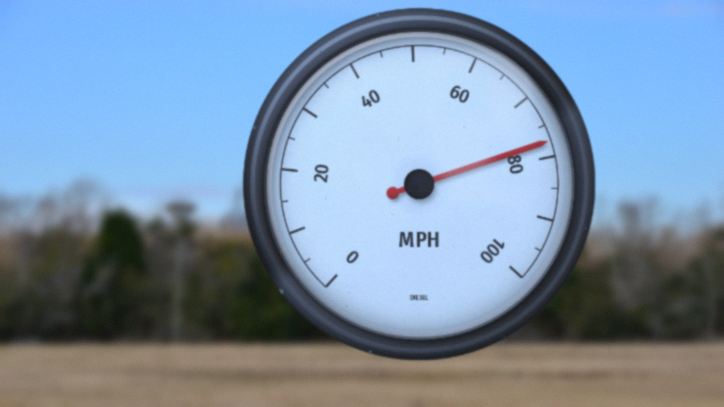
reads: {"value": 77.5, "unit": "mph"}
